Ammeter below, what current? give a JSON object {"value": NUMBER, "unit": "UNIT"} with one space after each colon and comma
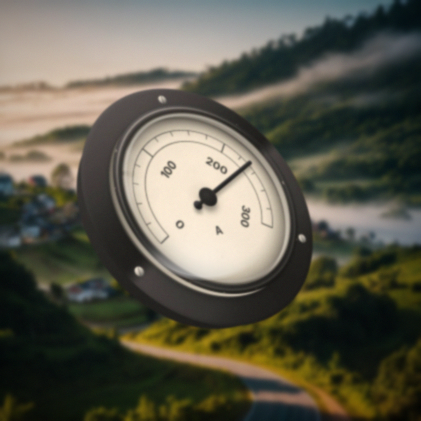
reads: {"value": 230, "unit": "A"}
